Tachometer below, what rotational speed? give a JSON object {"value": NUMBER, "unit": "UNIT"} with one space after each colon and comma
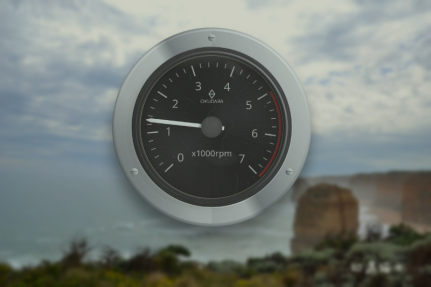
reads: {"value": 1300, "unit": "rpm"}
